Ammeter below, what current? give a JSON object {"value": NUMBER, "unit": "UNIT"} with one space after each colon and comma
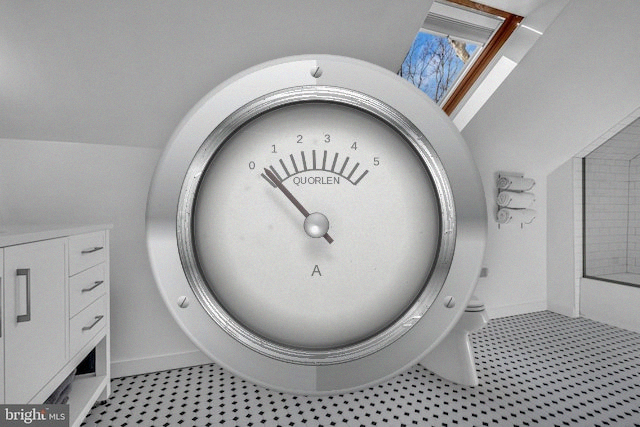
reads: {"value": 0.25, "unit": "A"}
